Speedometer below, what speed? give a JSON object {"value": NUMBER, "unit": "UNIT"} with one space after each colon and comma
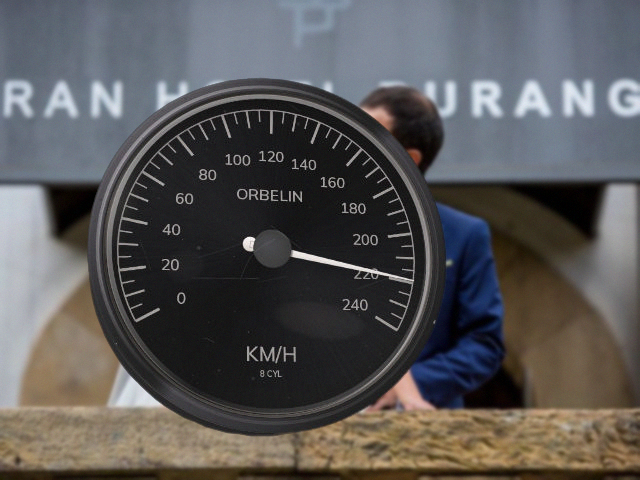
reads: {"value": 220, "unit": "km/h"}
